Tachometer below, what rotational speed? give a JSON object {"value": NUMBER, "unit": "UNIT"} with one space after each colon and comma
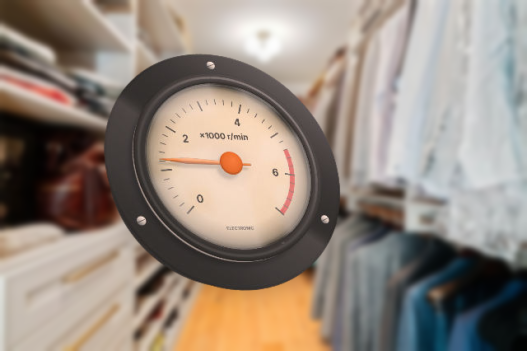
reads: {"value": 1200, "unit": "rpm"}
